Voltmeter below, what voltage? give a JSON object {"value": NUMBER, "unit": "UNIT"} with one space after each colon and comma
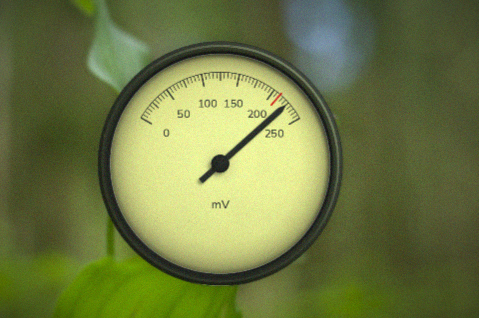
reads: {"value": 225, "unit": "mV"}
